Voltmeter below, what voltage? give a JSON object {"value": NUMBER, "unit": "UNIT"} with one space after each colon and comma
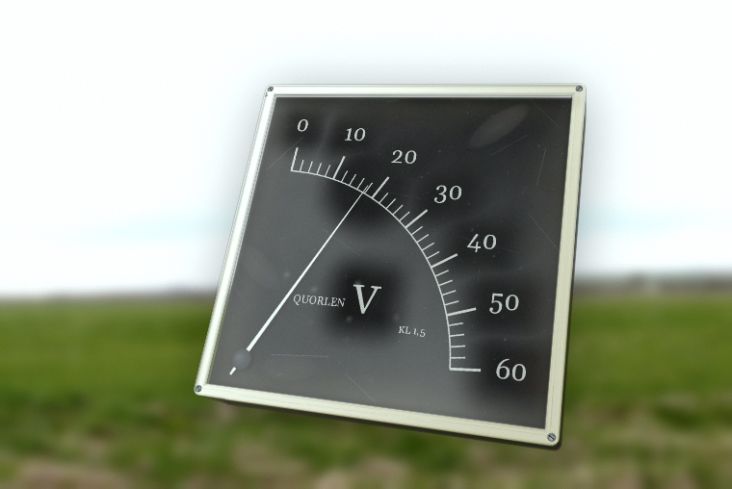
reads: {"value": 18, "unit": "V"}
